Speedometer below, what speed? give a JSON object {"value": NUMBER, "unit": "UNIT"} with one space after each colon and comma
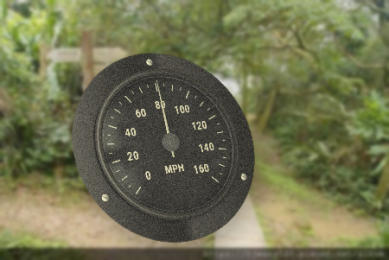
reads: {"value": 80, "unit": "mph"}
